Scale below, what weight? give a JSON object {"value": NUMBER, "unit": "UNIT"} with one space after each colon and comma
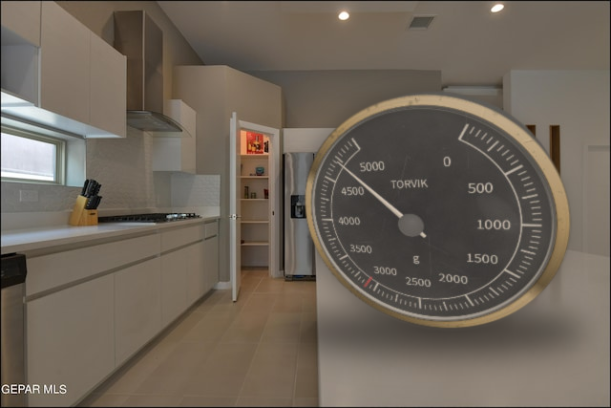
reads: {"value": 4750, "unit": "g"}
